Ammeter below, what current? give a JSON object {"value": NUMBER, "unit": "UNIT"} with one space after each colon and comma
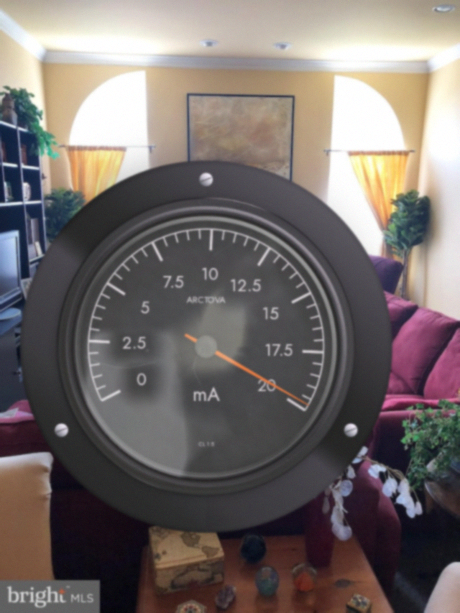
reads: {"value": 19.75, "unit": "mA"}
